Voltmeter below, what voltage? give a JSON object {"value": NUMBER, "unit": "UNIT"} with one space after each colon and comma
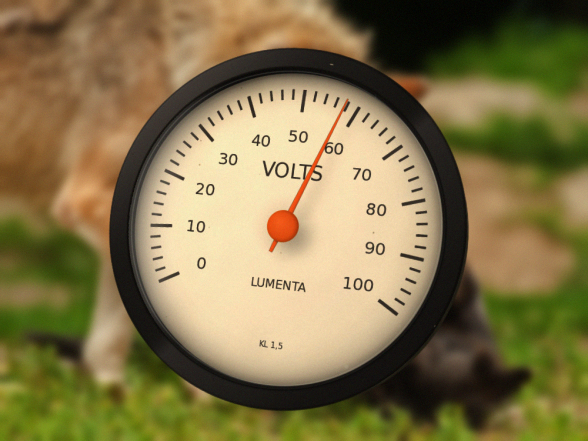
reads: {"value": 58, "unit": "V"}
